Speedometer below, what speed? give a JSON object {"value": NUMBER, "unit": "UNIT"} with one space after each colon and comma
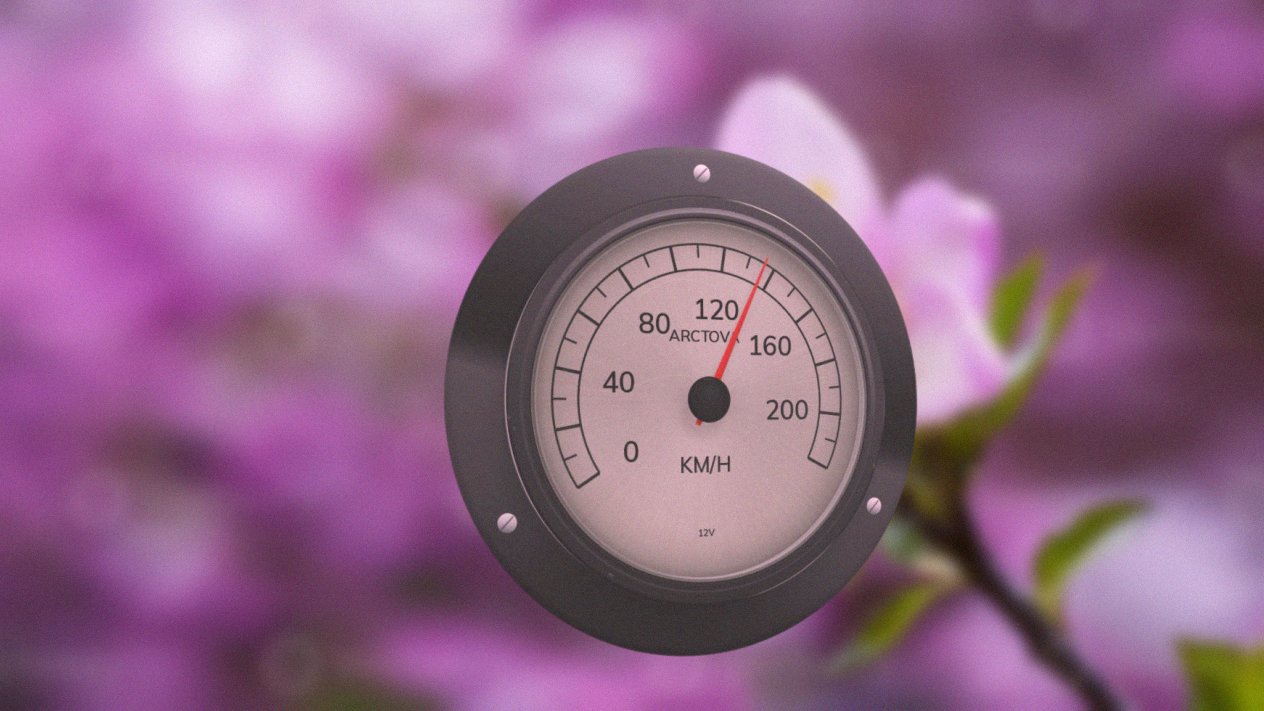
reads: {"value": 135, "unit": "km/h"}
